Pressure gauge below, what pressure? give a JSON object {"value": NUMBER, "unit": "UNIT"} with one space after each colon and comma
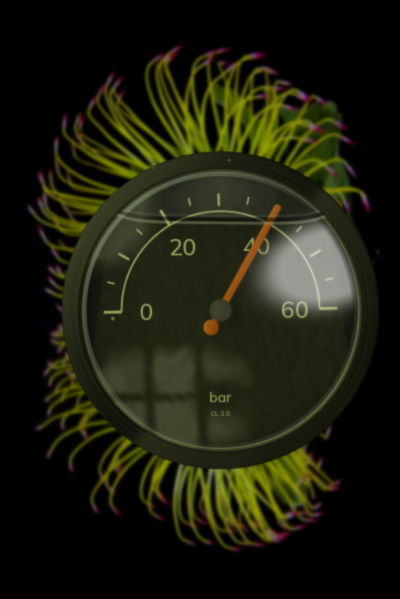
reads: {"value": 40, "unit": "bar"}
